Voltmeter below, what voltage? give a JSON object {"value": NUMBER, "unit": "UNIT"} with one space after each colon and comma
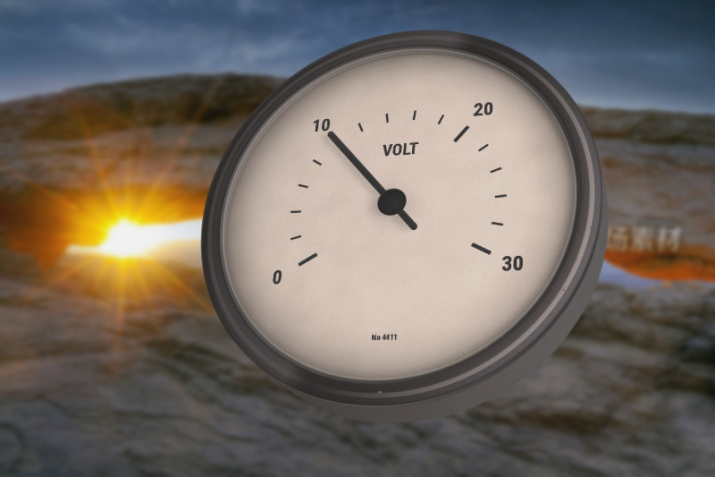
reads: {"value": 10, "unit": "V"}
